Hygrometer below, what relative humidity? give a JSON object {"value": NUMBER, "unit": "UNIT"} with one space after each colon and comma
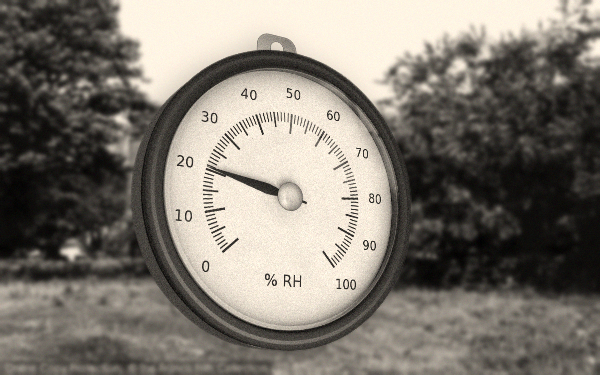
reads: {"value": 20, "unit": "%"}
